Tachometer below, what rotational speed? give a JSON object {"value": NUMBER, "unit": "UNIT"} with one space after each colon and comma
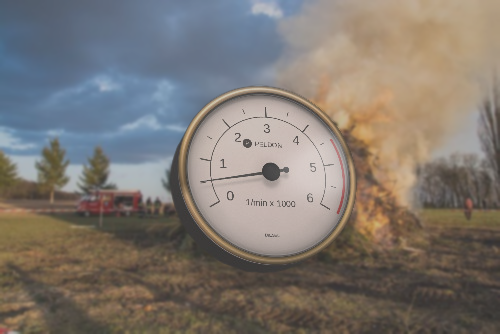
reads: {"value": 500, "unit": "rpm"}
